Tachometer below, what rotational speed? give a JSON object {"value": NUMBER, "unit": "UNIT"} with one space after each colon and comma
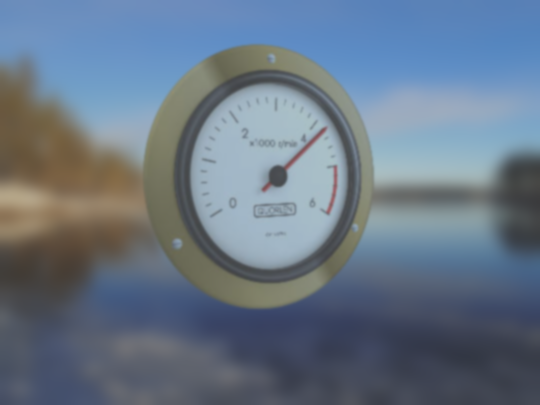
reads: {"value": 4200, "unit": "rpm"}
